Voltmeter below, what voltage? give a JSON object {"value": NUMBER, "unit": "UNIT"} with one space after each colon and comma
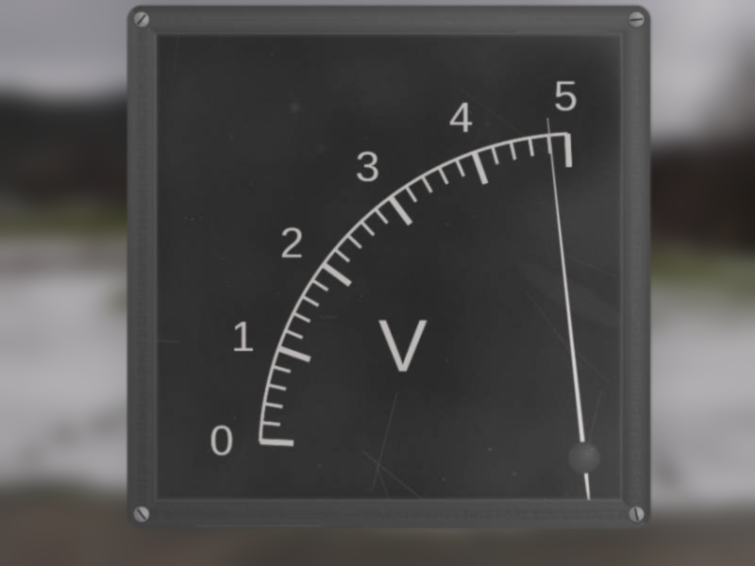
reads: {"value": 4.8, "unit": "V"}
